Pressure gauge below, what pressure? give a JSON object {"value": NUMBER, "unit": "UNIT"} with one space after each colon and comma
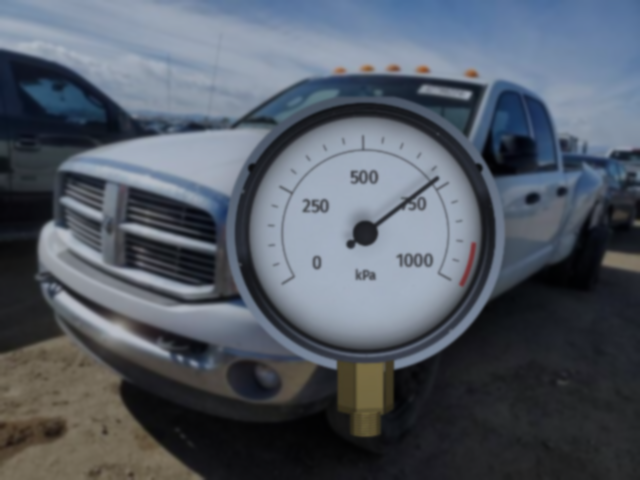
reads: {"value": 725, "unit": "kPa"}
